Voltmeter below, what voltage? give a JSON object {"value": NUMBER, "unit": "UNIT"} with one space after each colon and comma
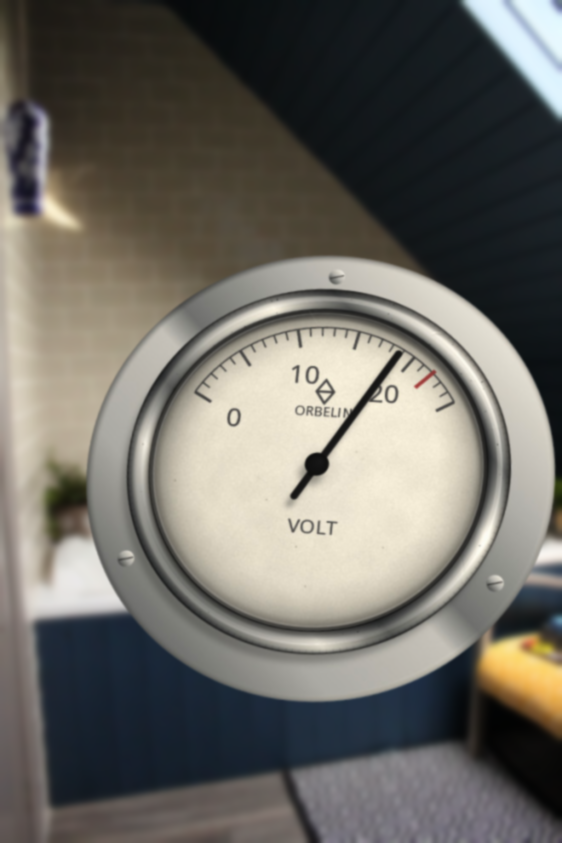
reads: {"value": 19, "unit": "V"}
